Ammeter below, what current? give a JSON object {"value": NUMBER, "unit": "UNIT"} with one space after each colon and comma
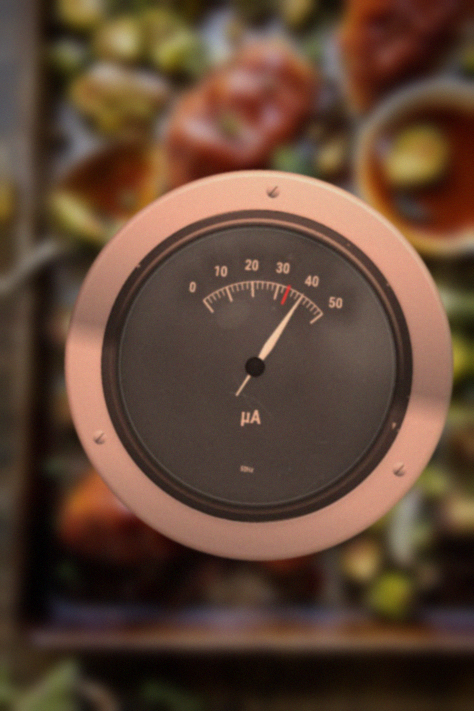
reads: {"value": 40, "unit": "µA"}
